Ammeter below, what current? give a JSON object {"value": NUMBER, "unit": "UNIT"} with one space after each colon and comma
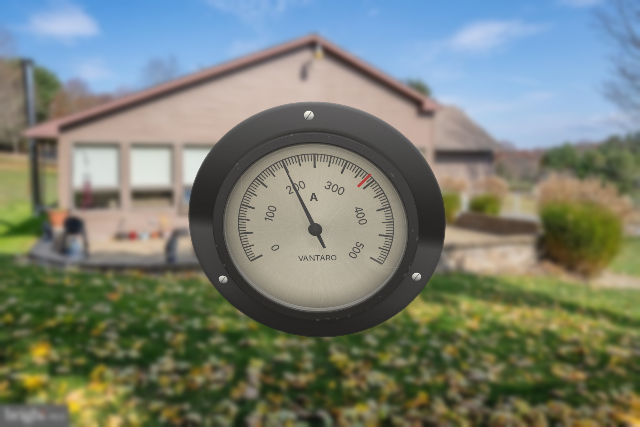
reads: {"value": 200, "unit": "A"}
